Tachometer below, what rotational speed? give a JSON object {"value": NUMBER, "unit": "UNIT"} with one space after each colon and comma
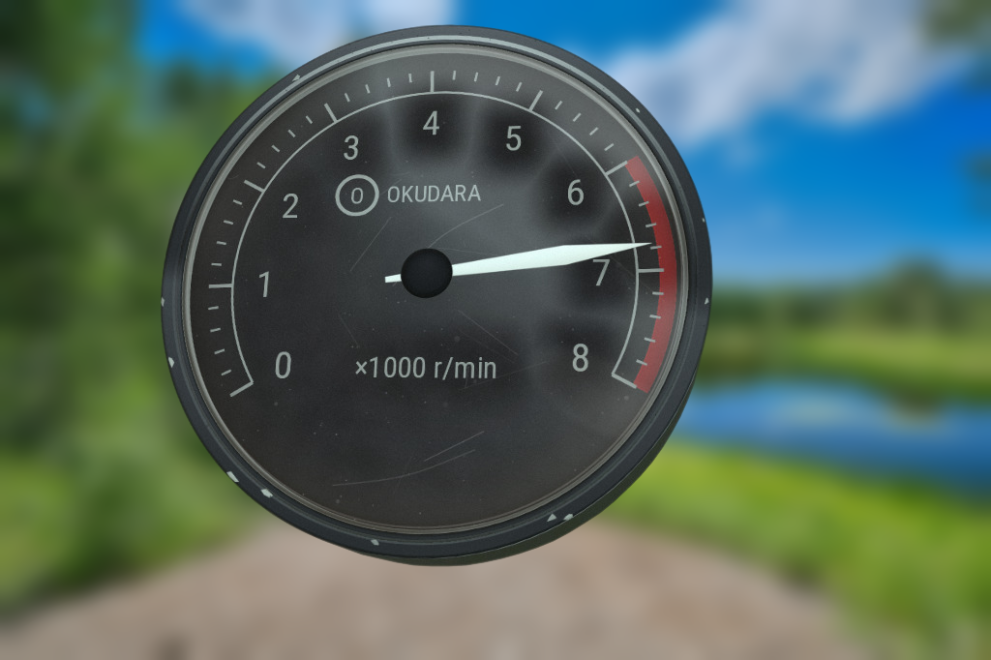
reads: {"value": 6800, "unit": "rpm"}
